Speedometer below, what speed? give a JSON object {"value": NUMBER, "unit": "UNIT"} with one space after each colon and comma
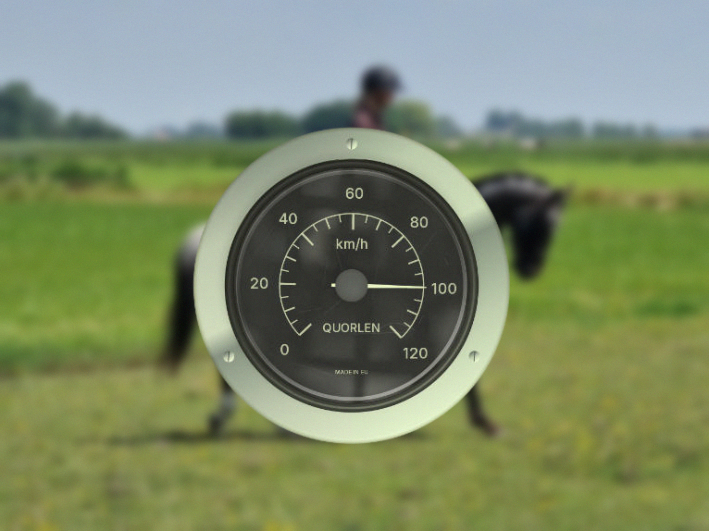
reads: {"value": 100, "unit": "km/h"}
